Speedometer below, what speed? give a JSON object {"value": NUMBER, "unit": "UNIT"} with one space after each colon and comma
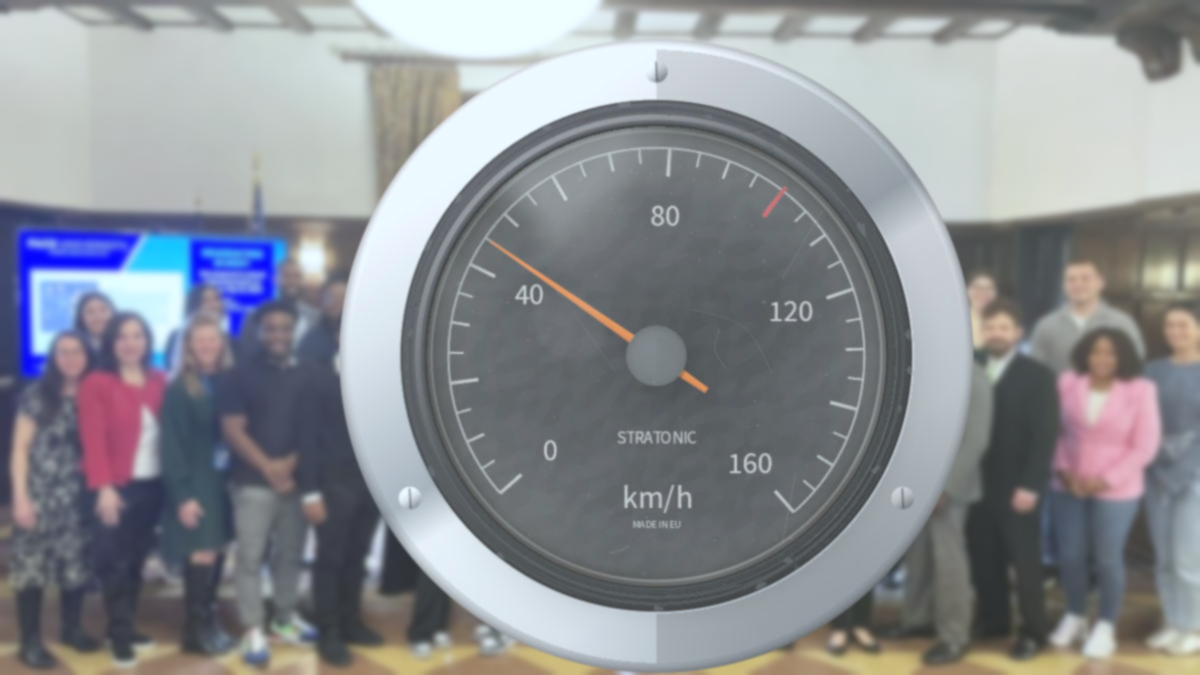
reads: {"value": 45, "unit": "km/h"}
